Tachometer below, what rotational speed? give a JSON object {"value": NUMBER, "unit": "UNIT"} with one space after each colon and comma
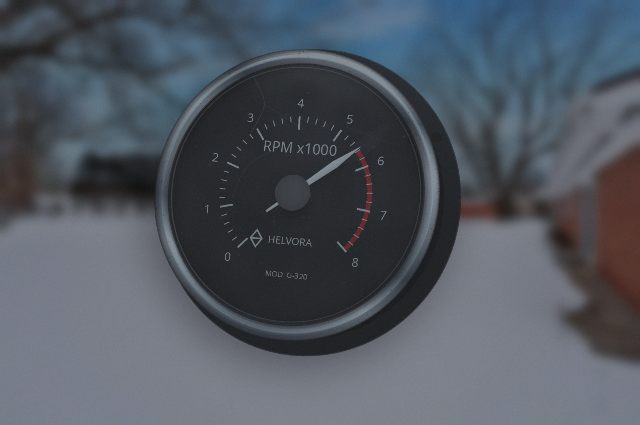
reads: {"value": 5600, "unit": "rpm"}
